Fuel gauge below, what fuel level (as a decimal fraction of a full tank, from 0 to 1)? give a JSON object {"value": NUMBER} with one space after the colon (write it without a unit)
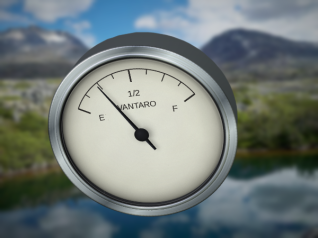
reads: {"value": 0.25}
